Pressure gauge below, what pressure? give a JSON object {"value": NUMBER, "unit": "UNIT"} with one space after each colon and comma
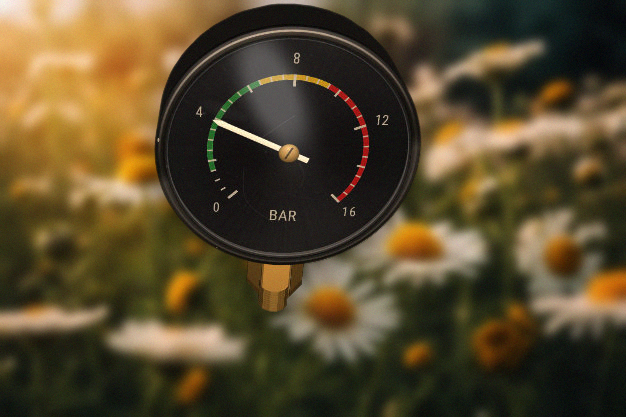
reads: {"value": 4, "unit": "bar"}
